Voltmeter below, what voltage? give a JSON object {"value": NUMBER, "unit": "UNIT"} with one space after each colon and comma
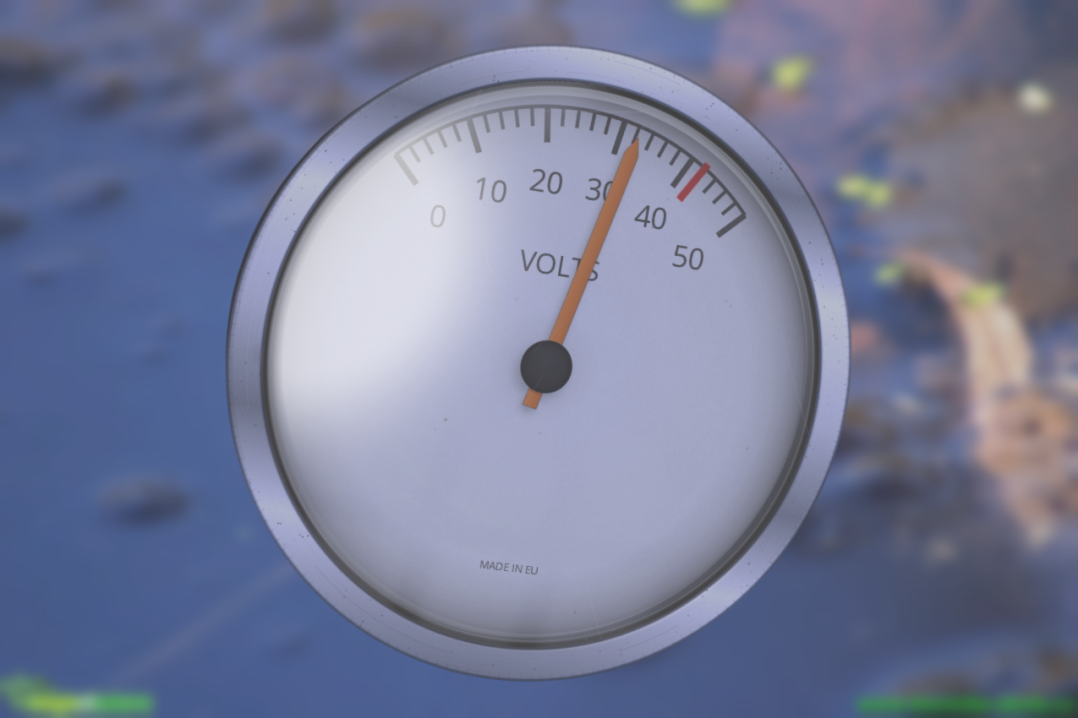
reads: {"value": 32, "unit": "V"}
